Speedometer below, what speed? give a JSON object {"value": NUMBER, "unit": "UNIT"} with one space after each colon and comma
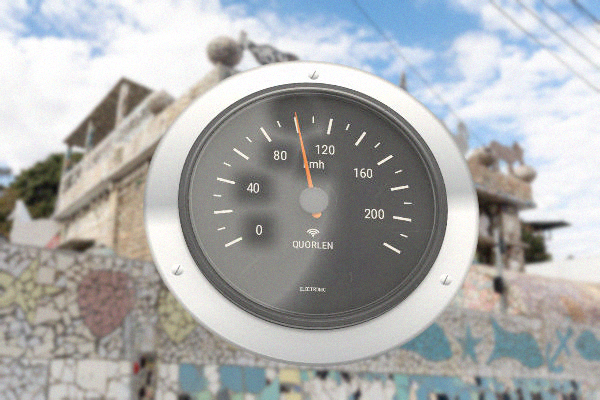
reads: {"value": 100, "unit": "km/h"}
